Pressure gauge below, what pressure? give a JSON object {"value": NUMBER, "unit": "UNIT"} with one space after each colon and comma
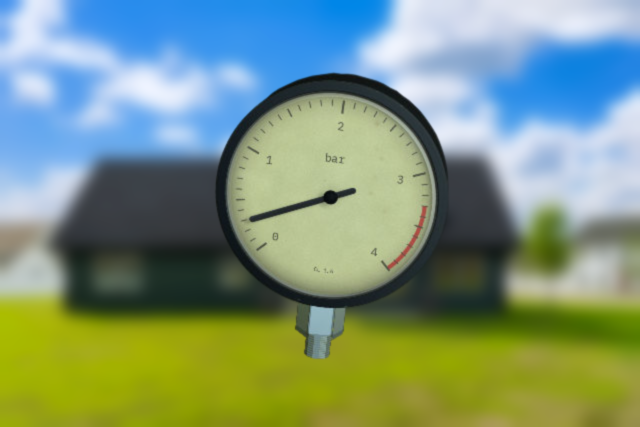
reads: {"value": 0.3, "unit": "bar"}
